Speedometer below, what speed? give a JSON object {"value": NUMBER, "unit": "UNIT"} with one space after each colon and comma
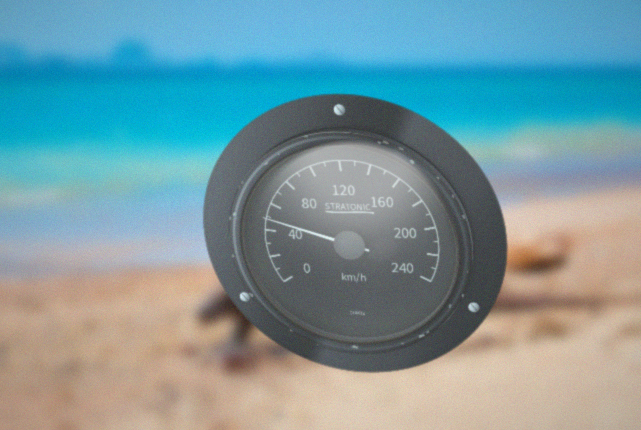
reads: {"value": 50, "unit": "km/h"}
